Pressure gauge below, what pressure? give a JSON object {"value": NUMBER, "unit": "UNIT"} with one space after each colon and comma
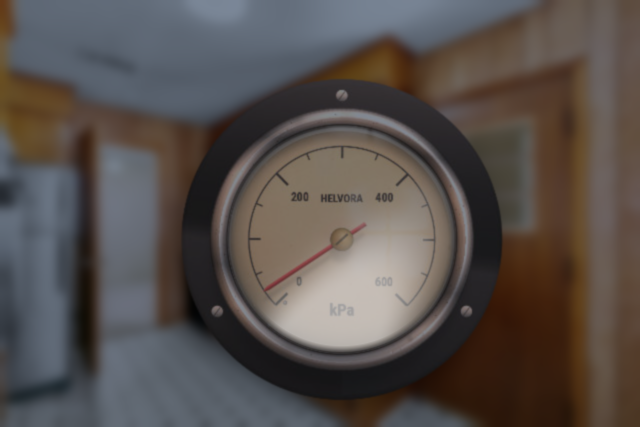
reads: {"value": 25, "unit": "kPa"}
